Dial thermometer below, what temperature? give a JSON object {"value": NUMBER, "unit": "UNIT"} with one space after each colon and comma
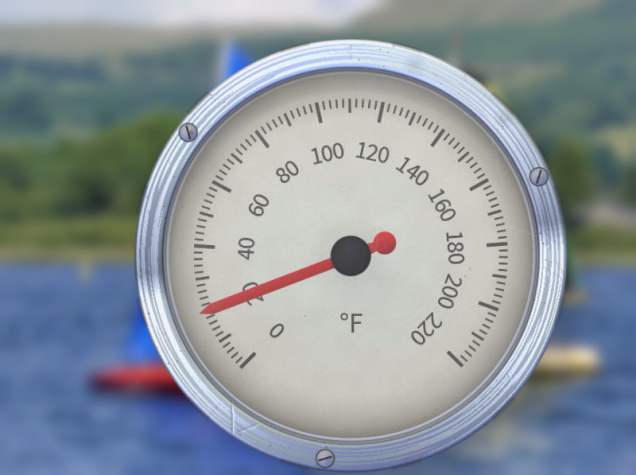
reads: {"value": 20, "unit": "°F"}
